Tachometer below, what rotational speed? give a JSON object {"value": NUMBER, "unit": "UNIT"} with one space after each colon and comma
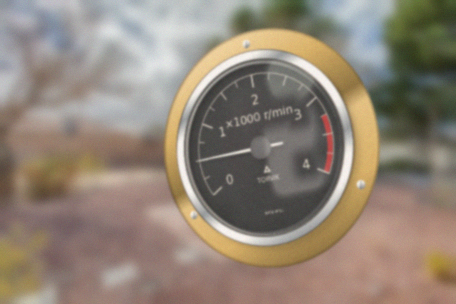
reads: {"value": 500, "unit": "rpm"}
